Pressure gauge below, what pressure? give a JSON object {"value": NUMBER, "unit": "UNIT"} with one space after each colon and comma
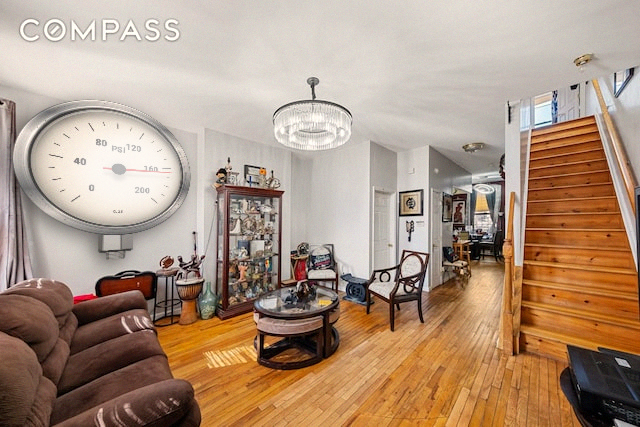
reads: {"value": 165, "unit": "psi"}
